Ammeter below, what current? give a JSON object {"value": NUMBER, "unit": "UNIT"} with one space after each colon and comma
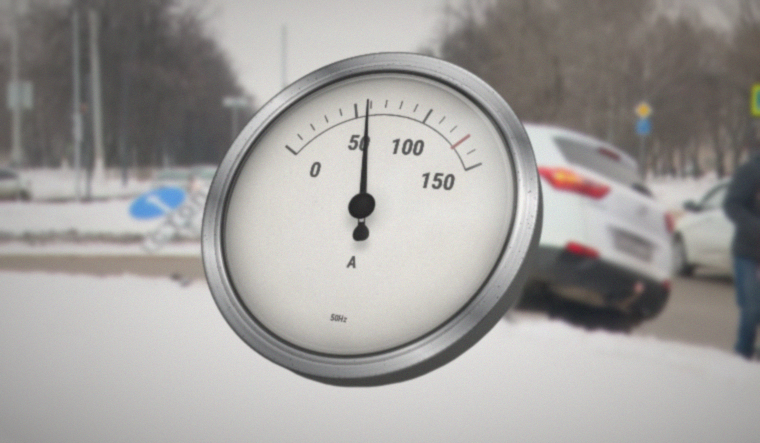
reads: {"value": 60, "unit": "A"}
